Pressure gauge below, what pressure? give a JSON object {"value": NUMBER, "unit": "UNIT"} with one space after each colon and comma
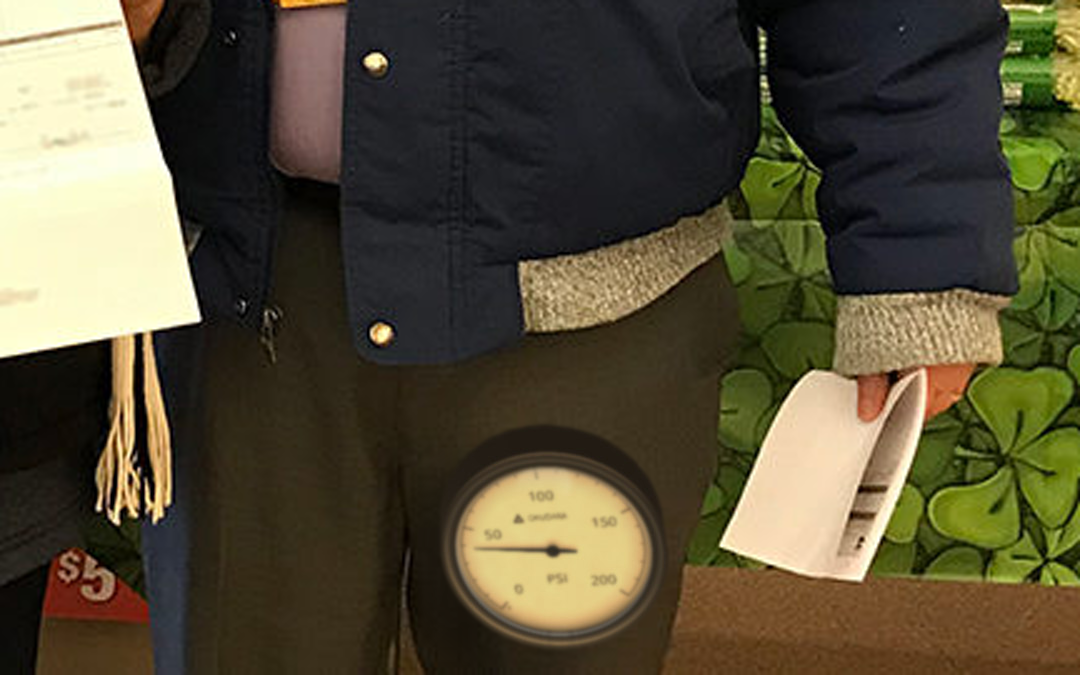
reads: {"value": 40, "unit": "psi"}
